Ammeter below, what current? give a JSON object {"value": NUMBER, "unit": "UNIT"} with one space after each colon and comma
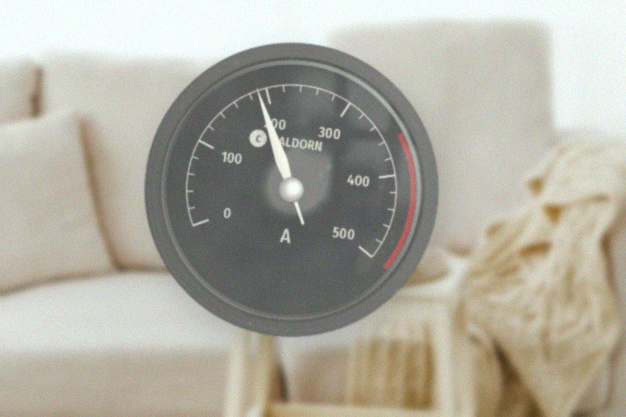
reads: {"value": 190, "unit": "A"}
